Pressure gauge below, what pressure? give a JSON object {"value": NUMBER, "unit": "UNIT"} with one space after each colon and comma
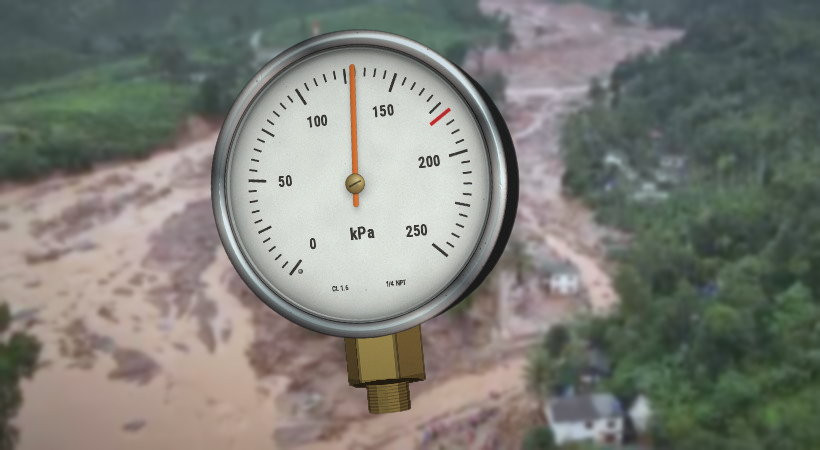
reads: {"value": 130, "unit": "kPa"}
